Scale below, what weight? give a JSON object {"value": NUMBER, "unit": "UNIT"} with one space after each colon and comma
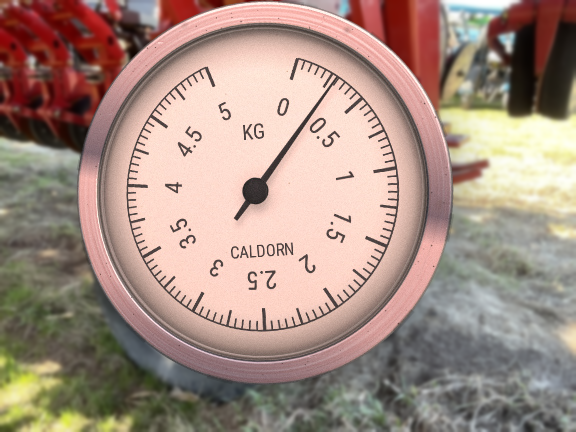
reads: {"value": 0.3, "unit": "kg"}
